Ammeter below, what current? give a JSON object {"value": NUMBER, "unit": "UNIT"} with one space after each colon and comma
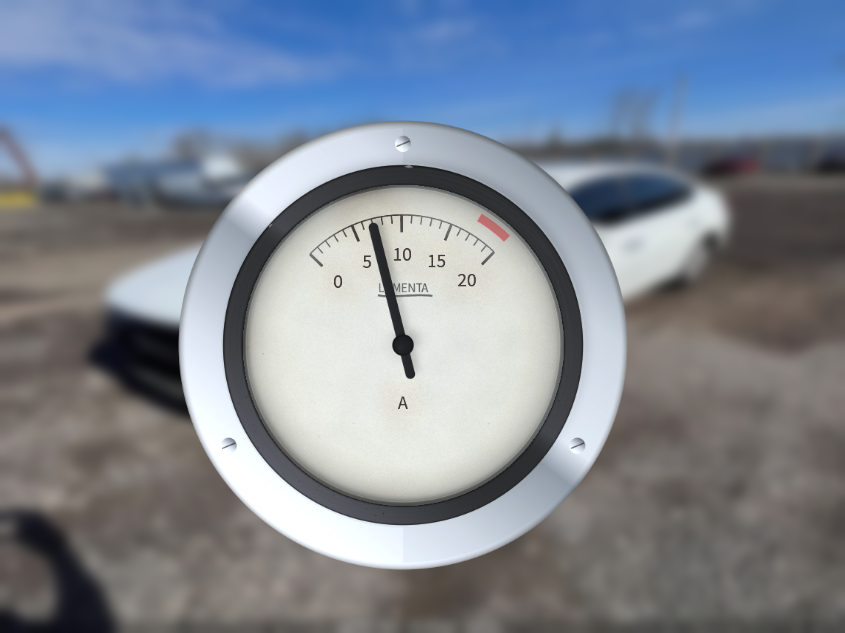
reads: {"value": 7, "unit": "A"}
